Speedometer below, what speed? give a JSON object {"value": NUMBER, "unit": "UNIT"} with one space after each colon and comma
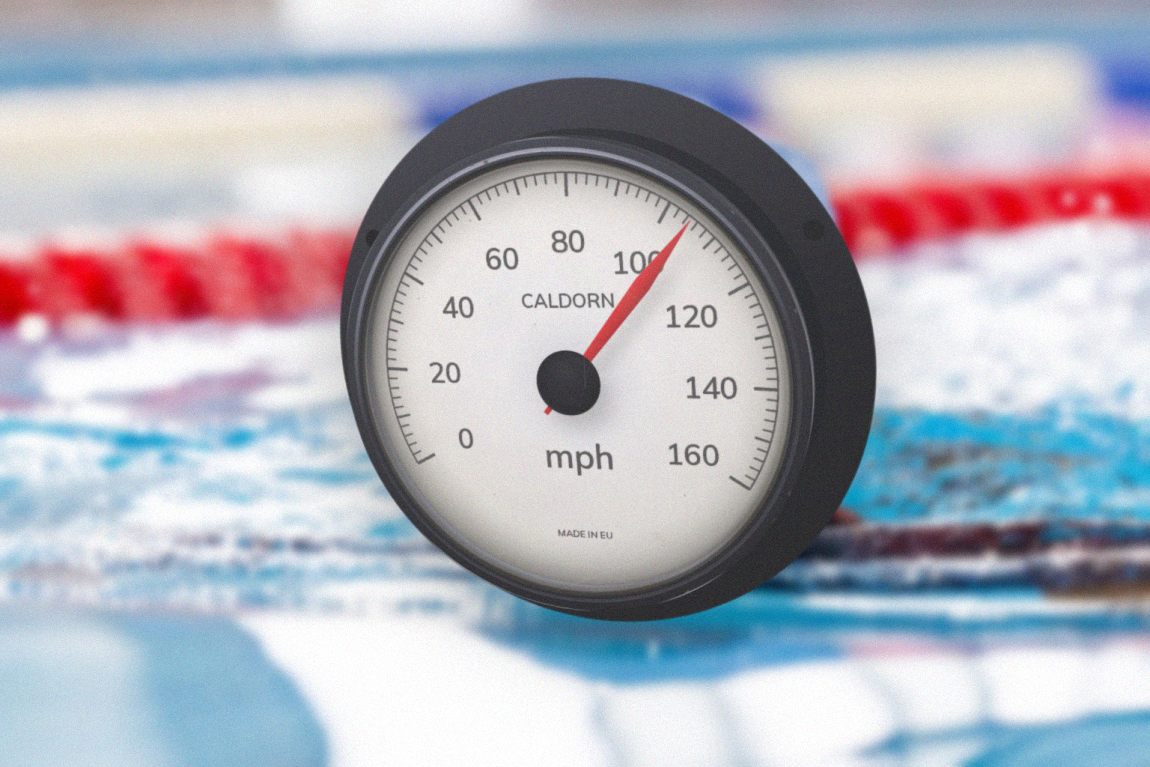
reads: {"value": 105, "unit": "mph"}
